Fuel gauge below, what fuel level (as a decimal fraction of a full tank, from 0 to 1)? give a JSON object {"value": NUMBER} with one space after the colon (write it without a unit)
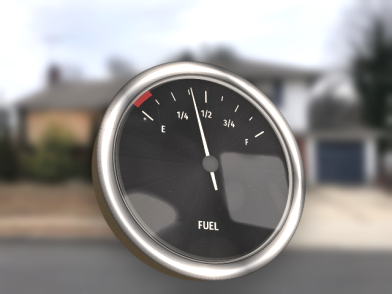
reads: {"value": 0.375}
